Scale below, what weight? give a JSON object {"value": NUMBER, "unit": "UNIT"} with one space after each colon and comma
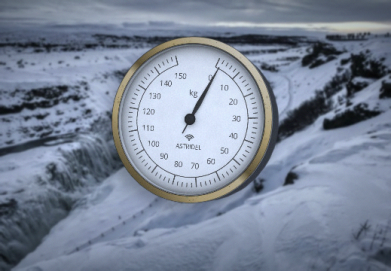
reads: {"value": 2, "unit": "kg"}
